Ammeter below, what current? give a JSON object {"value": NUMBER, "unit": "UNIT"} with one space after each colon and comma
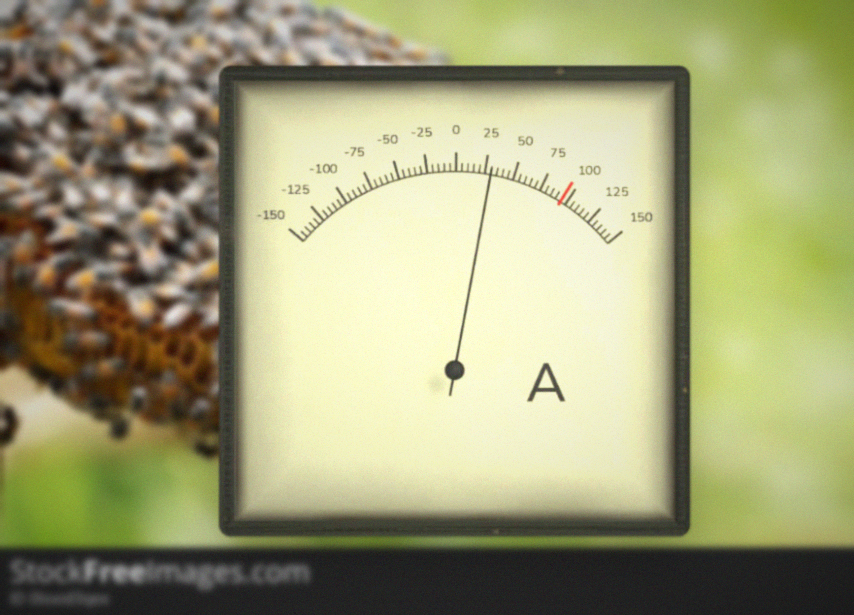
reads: {"value": 30, "unit": "A"}
